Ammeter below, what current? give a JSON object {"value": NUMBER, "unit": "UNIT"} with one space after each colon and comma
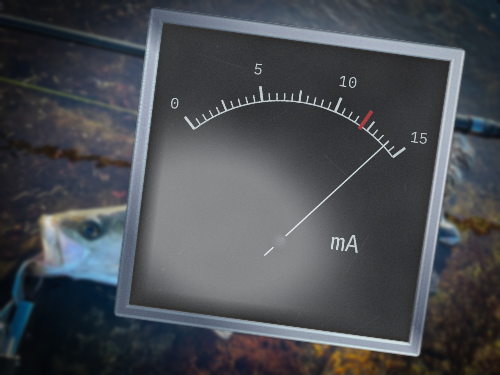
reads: {"value": 14, "unit": "mA"}
